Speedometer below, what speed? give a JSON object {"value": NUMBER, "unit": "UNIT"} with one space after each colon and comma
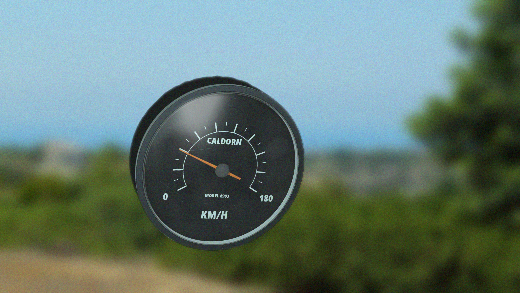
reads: {"value": 40, "unit": "km/h"}
